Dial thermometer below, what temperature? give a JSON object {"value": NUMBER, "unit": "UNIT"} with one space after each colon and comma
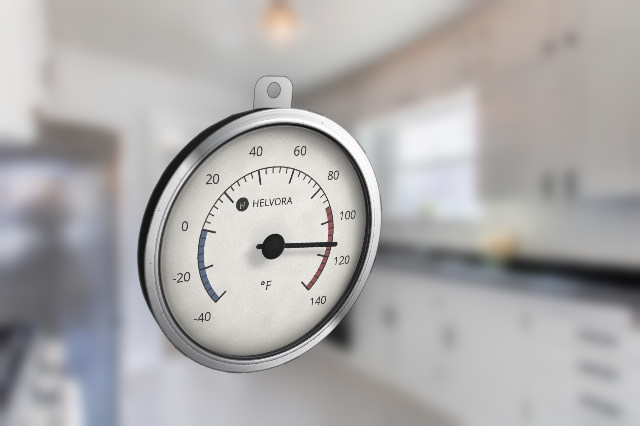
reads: {"value": 112, "unit": "°F"}
